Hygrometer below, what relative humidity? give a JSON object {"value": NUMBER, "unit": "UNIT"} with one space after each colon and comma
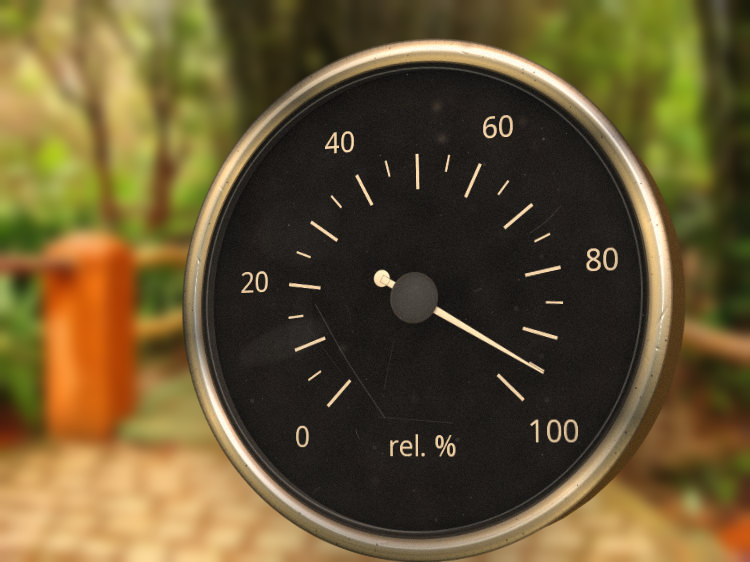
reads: {"value": 95, "unit": "%"}
